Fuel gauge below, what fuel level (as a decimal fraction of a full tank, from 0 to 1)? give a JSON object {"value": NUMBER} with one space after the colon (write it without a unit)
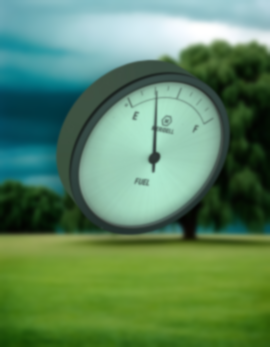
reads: {"value": 0.25}
